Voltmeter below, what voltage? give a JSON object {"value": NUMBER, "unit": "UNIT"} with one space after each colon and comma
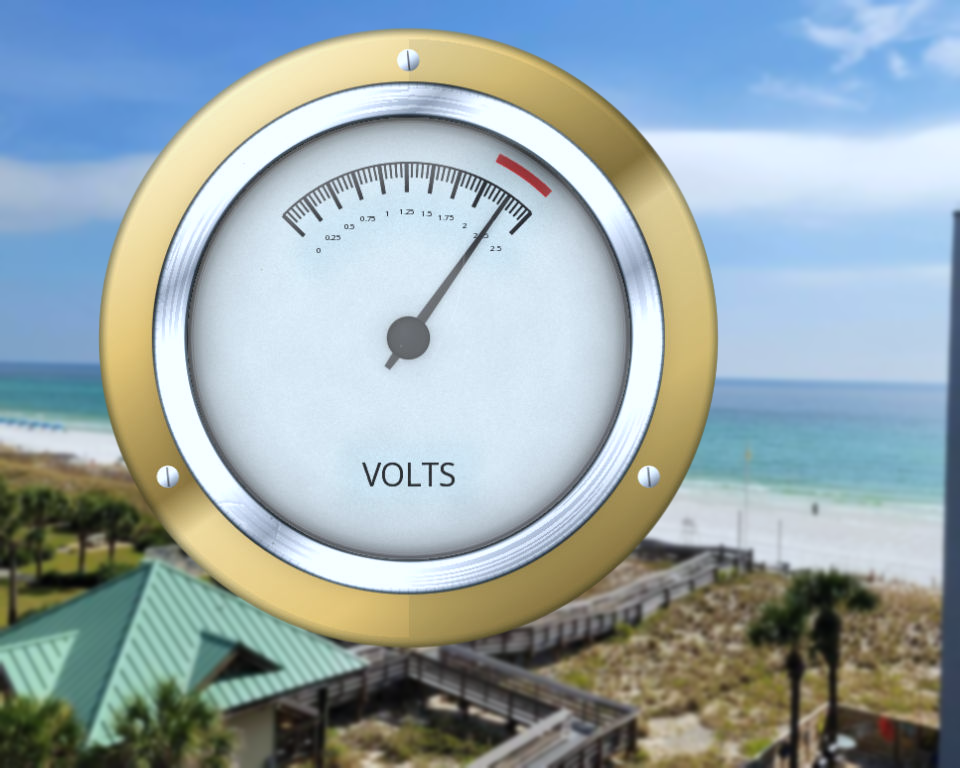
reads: {"value": 2.25, "unit": "V"}
